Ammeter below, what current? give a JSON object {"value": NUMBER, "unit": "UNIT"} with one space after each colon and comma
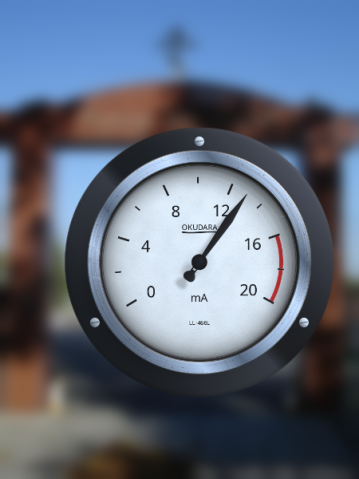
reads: {"value": 13, "unit": "mA"}
